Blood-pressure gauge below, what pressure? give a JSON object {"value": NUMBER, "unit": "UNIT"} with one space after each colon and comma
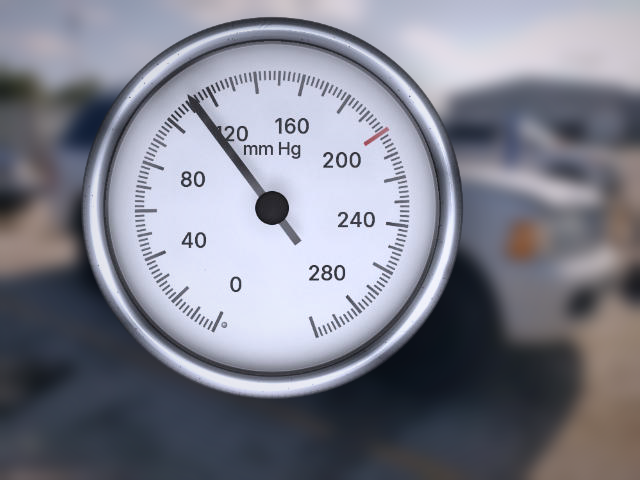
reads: {"value": 112, "unit": "mmHg"}
